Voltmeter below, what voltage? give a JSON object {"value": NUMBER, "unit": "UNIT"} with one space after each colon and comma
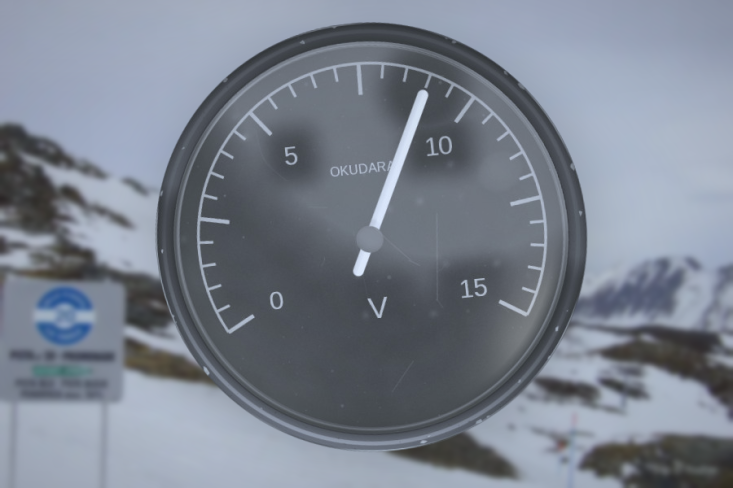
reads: {"value": 9, "unit": "V"}
